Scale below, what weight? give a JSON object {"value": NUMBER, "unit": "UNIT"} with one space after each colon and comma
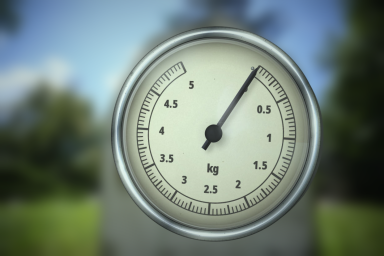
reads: {"value": 0, "unit": "kg"}
